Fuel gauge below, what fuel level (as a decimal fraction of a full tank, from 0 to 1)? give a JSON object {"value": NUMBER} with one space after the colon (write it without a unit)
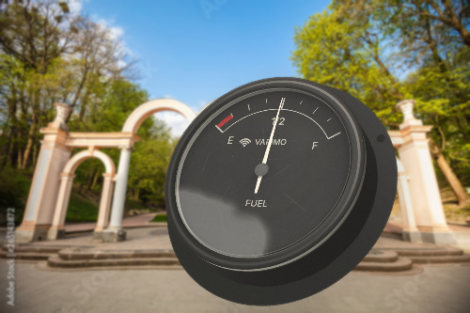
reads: {"value": 0.5}
